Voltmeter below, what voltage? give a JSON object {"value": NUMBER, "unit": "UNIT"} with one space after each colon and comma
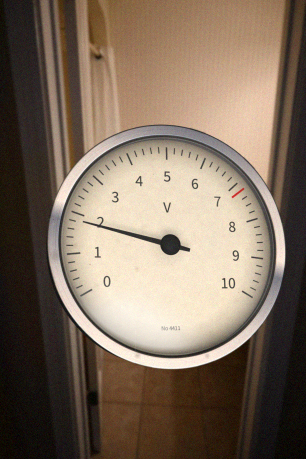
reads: {"value": 1.8, "unit": "V"}
